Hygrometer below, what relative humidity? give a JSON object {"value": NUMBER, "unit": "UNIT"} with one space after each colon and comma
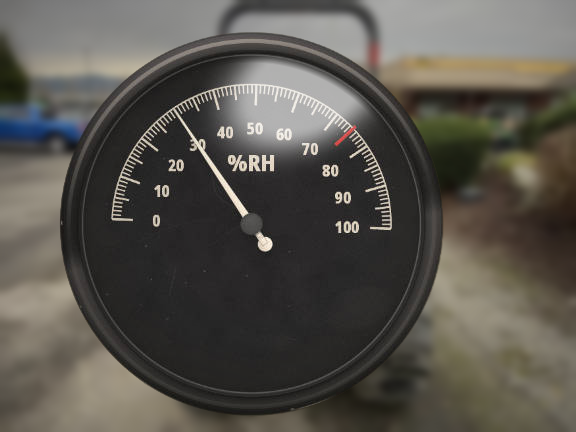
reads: {"value": 30, "unit": "%"}
